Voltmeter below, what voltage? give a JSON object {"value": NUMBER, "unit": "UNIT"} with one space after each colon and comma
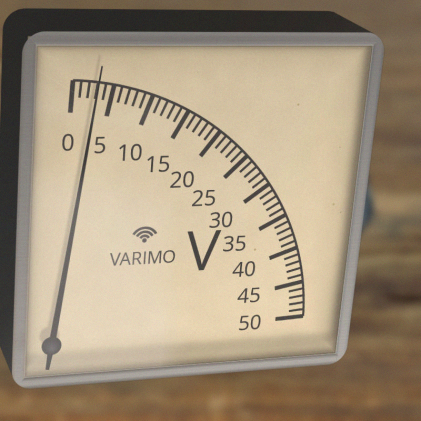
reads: {"value": 3, "unit": "V"}
